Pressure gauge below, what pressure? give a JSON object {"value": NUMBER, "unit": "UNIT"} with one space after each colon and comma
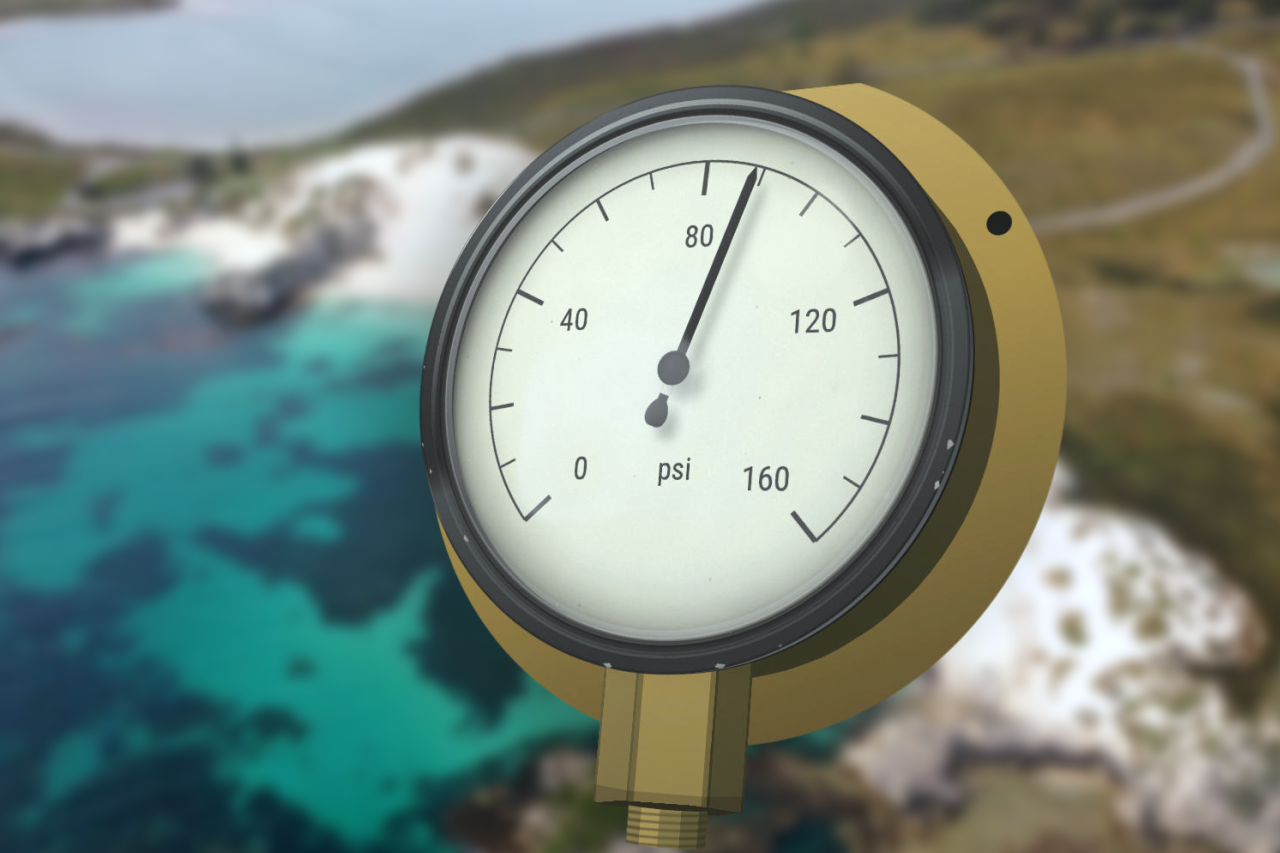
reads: {"value": 90, "unit": "psi"}
